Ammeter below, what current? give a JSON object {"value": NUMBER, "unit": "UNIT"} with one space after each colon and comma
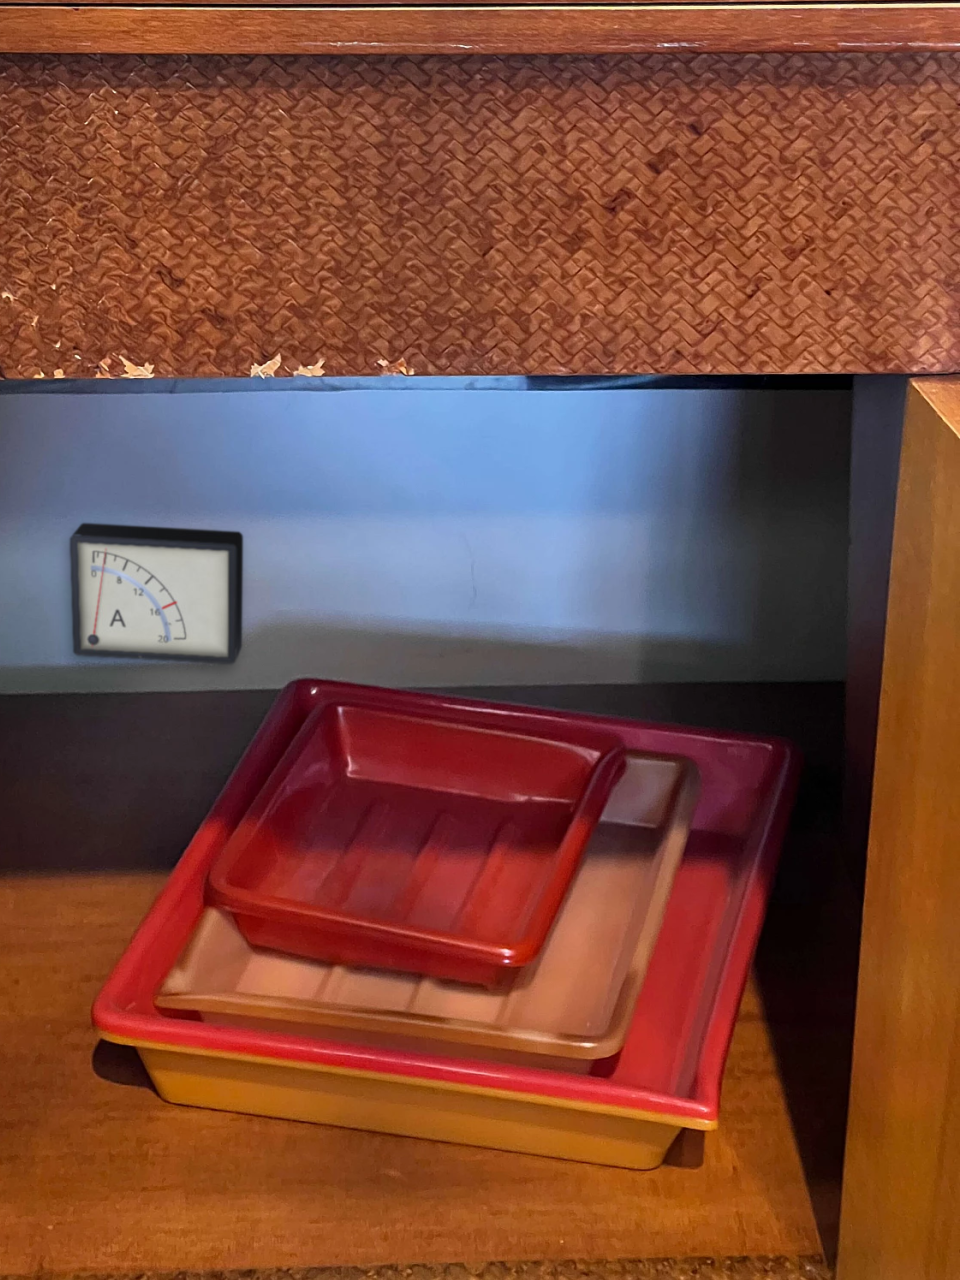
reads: {"value": 4, "unit": "A"}
